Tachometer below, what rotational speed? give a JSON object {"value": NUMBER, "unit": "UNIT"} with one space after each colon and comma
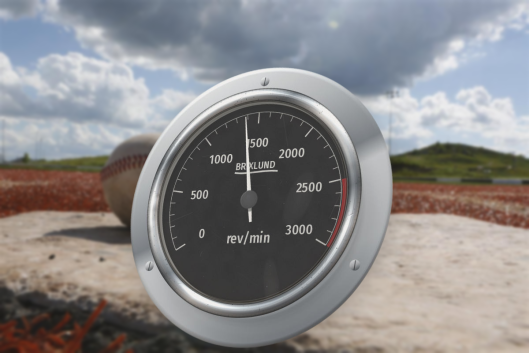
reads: {"value": 1400, "unit": "rpm"}
